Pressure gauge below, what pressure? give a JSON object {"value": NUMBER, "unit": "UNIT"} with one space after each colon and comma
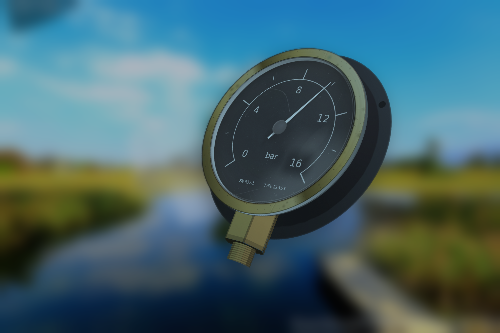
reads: {"value": 10, "unit": "bar"}
